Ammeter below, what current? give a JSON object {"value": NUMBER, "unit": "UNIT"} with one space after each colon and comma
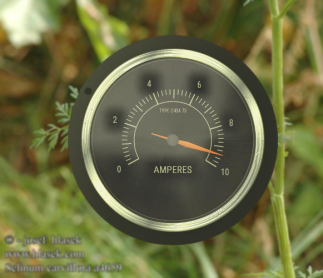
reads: {"value": 9.4, "unit": "A"}
